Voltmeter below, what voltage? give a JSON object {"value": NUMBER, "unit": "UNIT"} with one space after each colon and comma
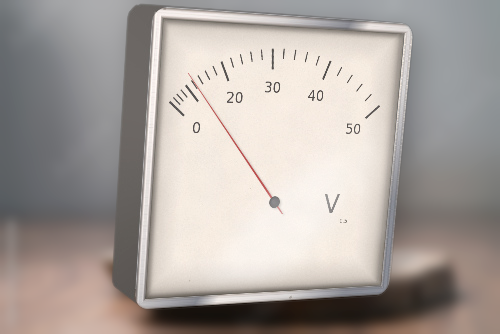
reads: {"value": 12, "unit": "V"}
